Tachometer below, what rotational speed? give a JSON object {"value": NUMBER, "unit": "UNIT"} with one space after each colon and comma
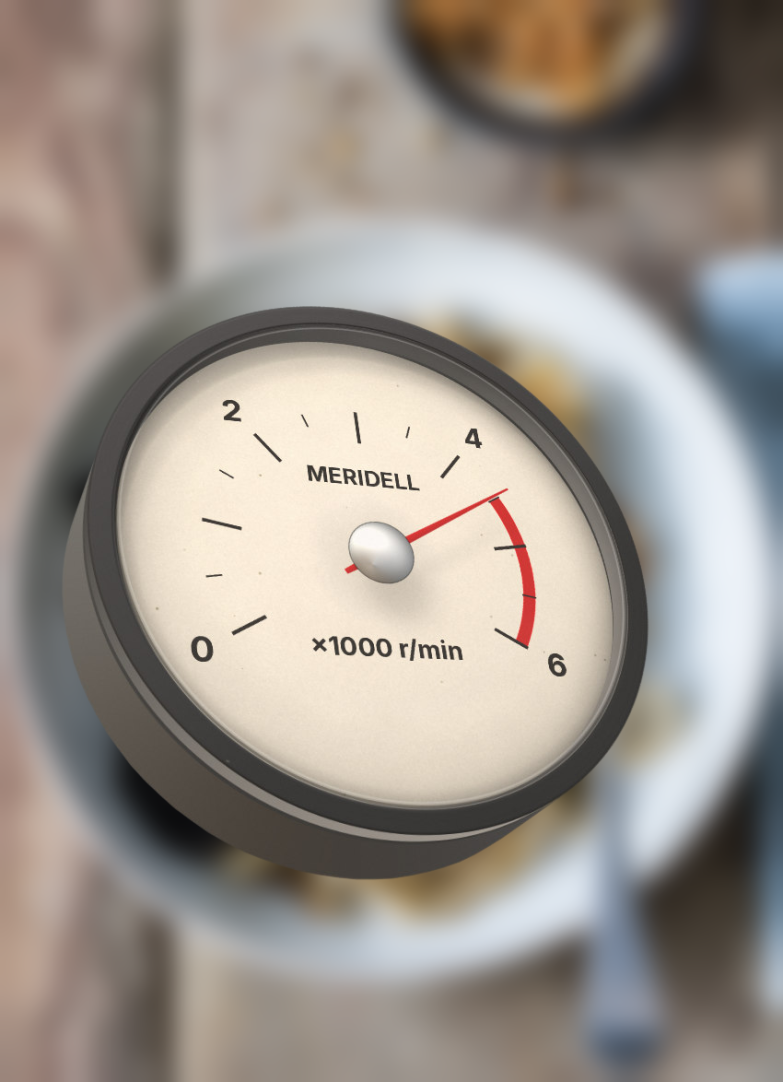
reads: {"value": 4500, "unit": "rpm"}
